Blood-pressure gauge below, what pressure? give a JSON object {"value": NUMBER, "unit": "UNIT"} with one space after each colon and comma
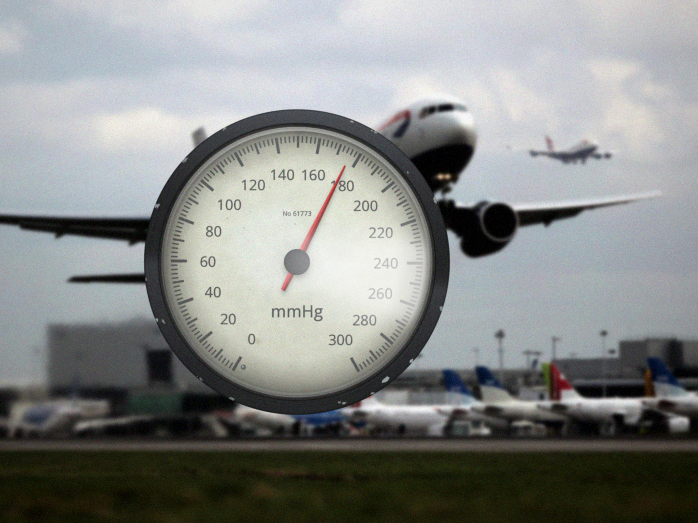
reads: {"value": 176, "unit": "mmHg"}
